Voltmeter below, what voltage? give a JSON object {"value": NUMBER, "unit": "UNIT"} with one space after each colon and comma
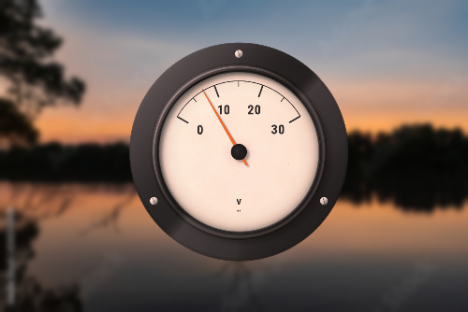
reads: {"value": 7.5, "unit": "V"}
